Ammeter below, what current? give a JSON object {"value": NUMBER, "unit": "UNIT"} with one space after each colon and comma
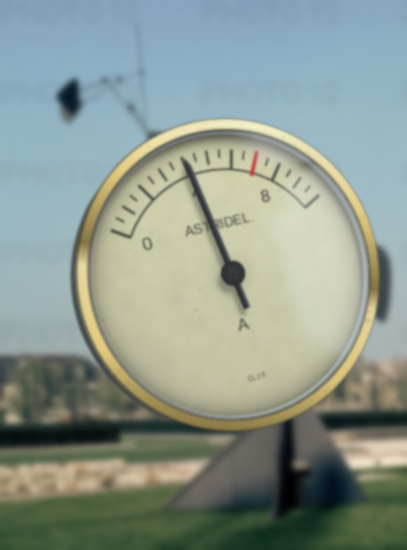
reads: {"value": 4, "unit": "A"}
